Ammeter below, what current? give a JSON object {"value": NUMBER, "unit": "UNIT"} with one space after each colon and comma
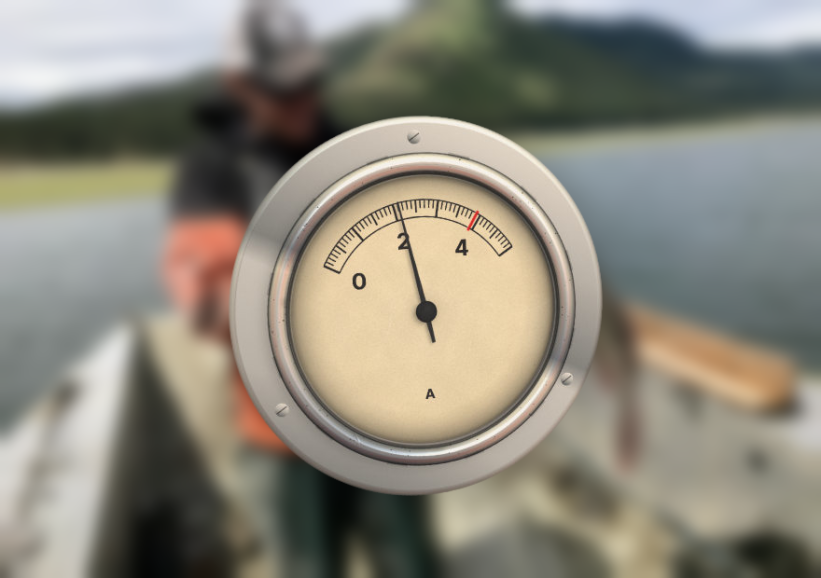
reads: {"value": 2.1, "unit": "A"}
